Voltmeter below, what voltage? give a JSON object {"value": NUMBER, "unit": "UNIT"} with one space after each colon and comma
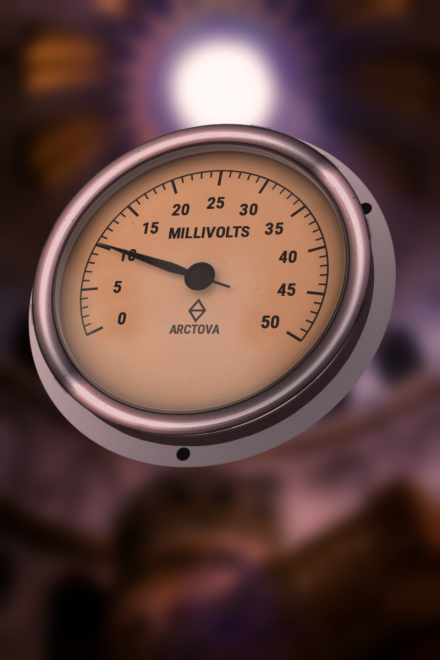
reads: {"value": 10, "unit": "mV"}
